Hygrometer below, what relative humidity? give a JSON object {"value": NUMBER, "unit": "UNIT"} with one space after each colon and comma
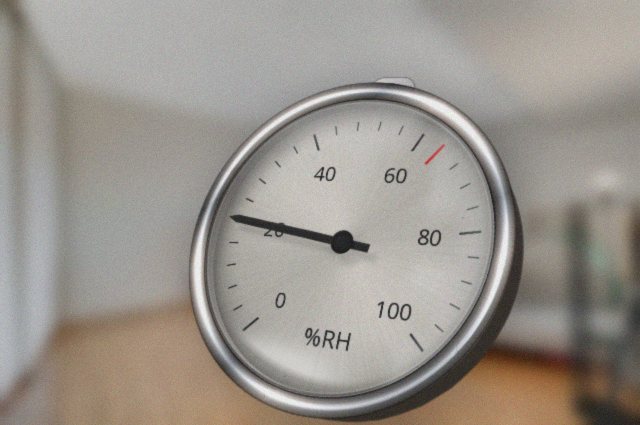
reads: {"value": 20, "unit": "%"}
